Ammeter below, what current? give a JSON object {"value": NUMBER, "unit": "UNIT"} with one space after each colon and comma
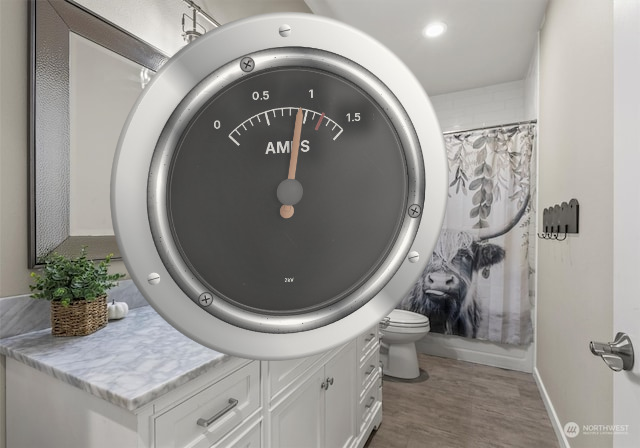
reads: {"value": 0.9, "unit": "A"}
